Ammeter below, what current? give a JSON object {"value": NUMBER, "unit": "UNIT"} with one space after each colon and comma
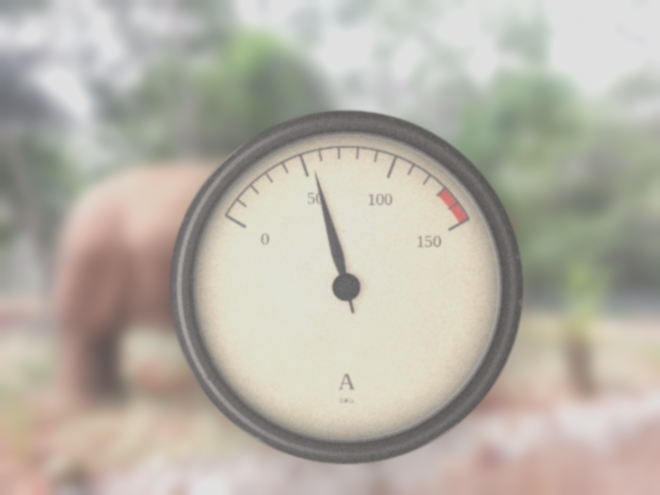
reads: {"value": 55, "unit": "A"}
